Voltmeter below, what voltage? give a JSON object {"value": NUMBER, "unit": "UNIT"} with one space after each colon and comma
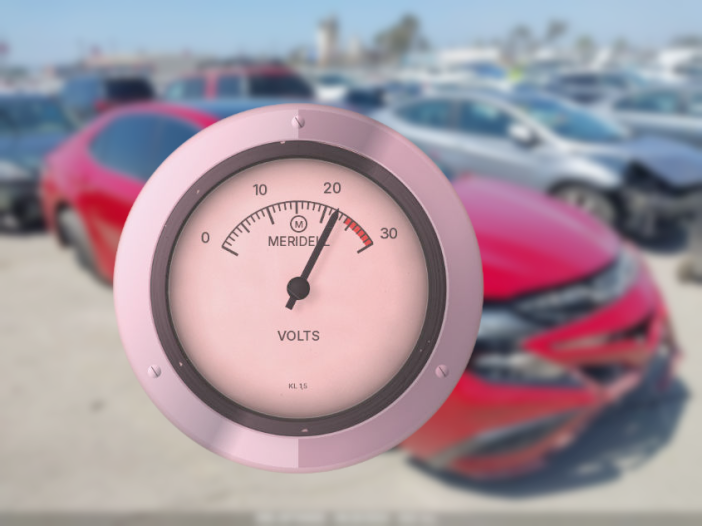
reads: {"value": 22, "unit": "V"}
